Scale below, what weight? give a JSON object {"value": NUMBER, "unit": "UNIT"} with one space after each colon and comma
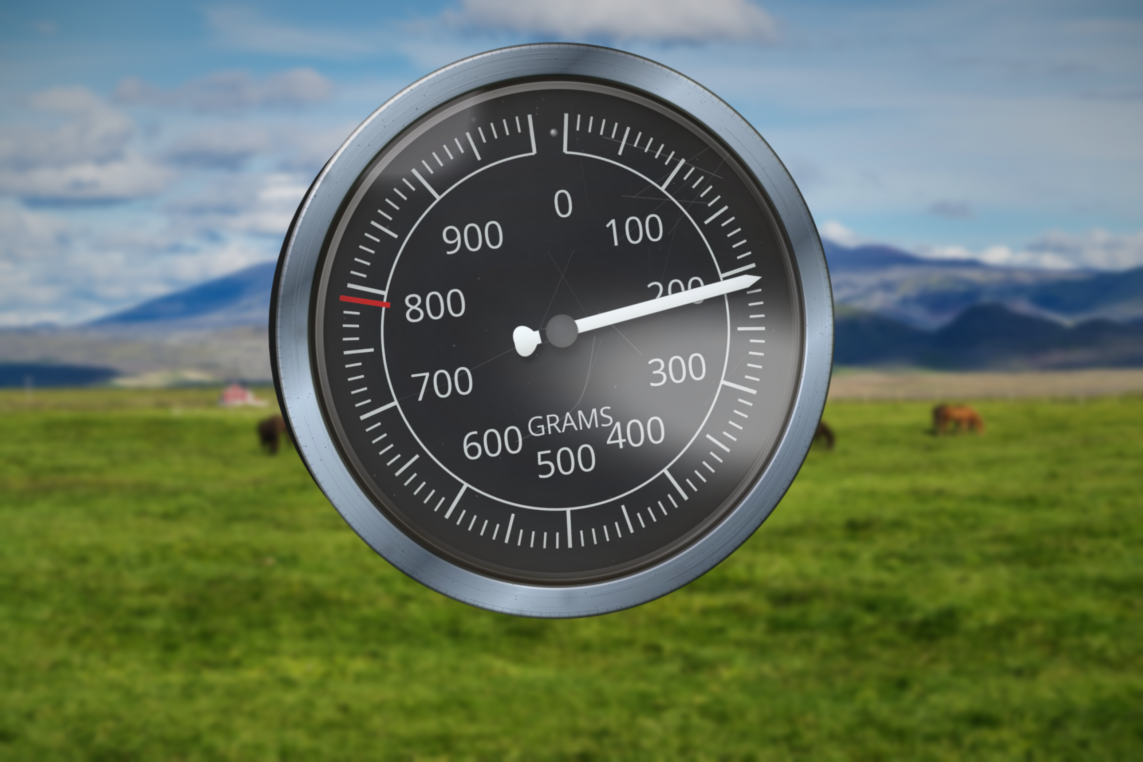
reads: {"value": 210, "unit": "g"}
